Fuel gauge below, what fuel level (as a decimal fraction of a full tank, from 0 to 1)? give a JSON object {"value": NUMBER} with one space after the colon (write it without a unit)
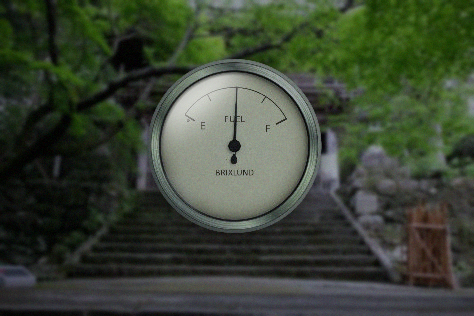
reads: {"value": 0.5}
